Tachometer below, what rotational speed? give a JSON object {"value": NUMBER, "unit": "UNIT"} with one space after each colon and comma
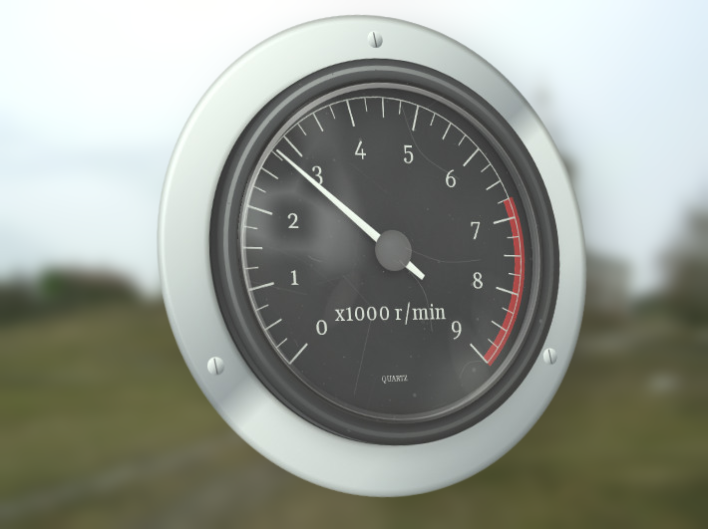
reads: {"value": 2750, "unit": "rpm"}
